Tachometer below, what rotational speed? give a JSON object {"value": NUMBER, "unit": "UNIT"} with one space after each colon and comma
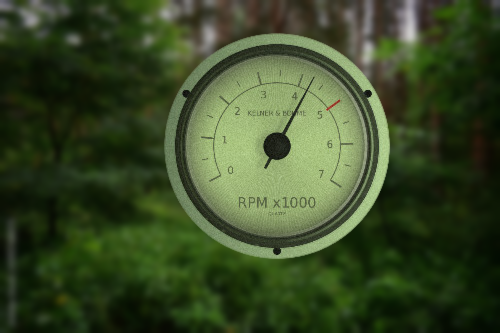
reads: {"value": 4250, "unit": "rpm"}
